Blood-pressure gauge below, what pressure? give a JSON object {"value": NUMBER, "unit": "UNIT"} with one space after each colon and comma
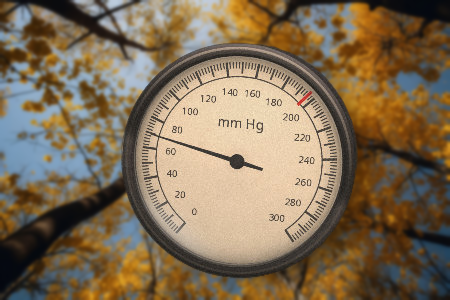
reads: {"value": 70, "unit": "mmHg"}
